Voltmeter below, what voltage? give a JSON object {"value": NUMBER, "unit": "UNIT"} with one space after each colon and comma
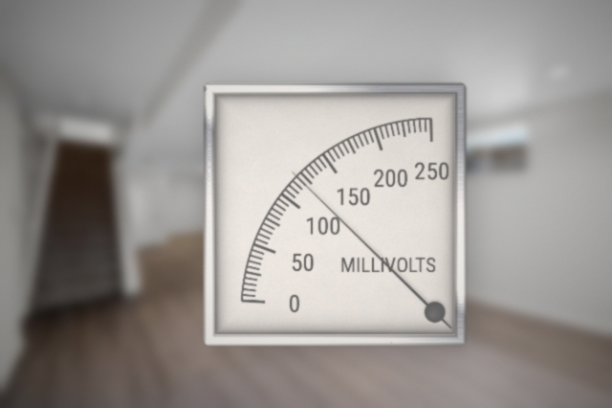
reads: {"value": 120, "unit": "mV"}
